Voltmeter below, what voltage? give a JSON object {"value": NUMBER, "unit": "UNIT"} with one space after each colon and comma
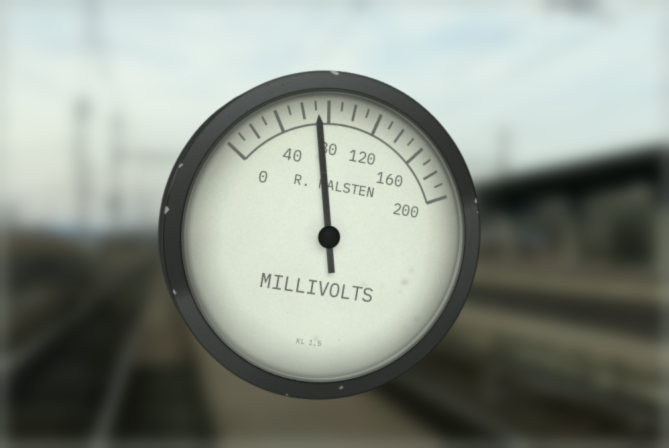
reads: {"value": 70, "unit": "mV"}
